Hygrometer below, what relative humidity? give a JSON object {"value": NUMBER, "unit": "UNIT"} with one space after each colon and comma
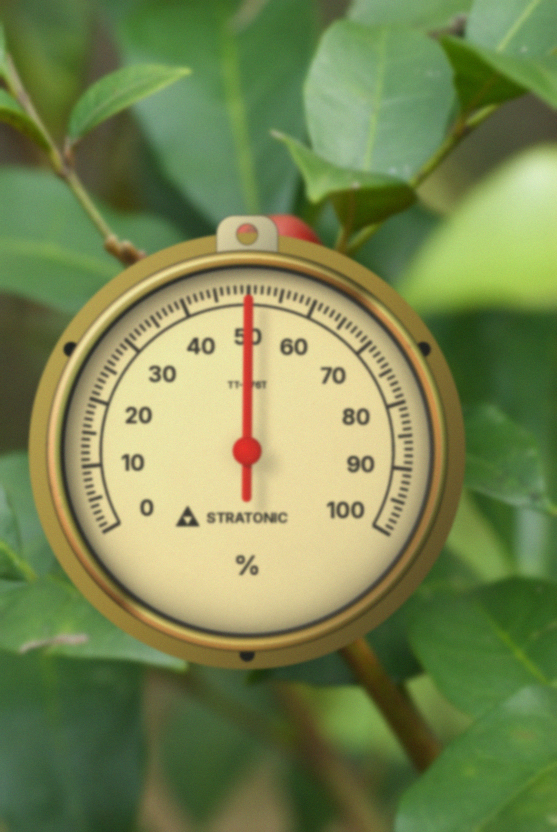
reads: {"value": 50, "unit": "%"}
